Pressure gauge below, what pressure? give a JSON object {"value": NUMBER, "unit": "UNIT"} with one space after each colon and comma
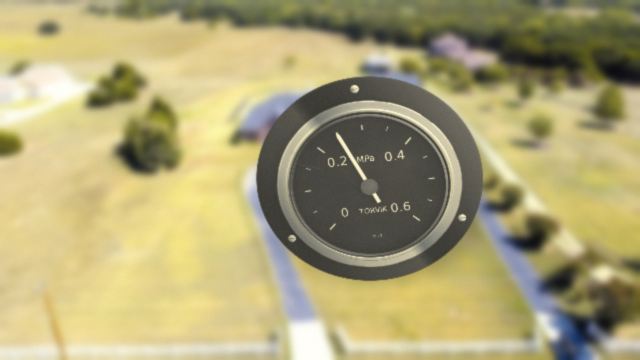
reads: {"value": 0.25, "unit": "MPa"}
